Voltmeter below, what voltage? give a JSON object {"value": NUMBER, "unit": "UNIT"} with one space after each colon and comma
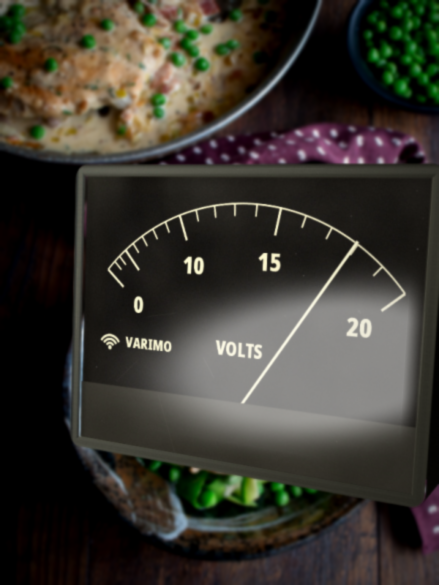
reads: {"value": 18, "unit": "V"}
